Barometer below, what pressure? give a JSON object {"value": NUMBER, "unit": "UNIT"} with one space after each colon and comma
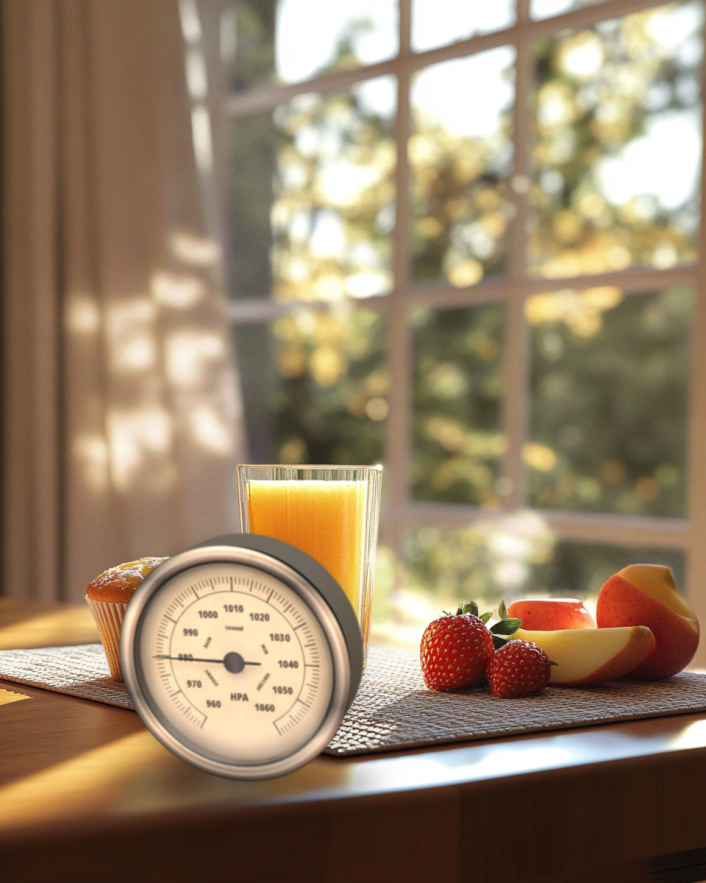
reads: {"value": 980, "unit": "hPa"}
